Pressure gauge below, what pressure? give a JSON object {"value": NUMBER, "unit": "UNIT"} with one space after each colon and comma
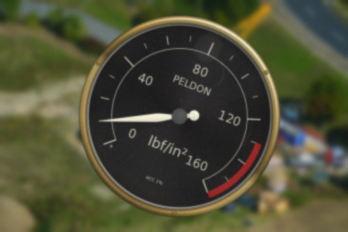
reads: {"value": 10, "unit": "psi"}
